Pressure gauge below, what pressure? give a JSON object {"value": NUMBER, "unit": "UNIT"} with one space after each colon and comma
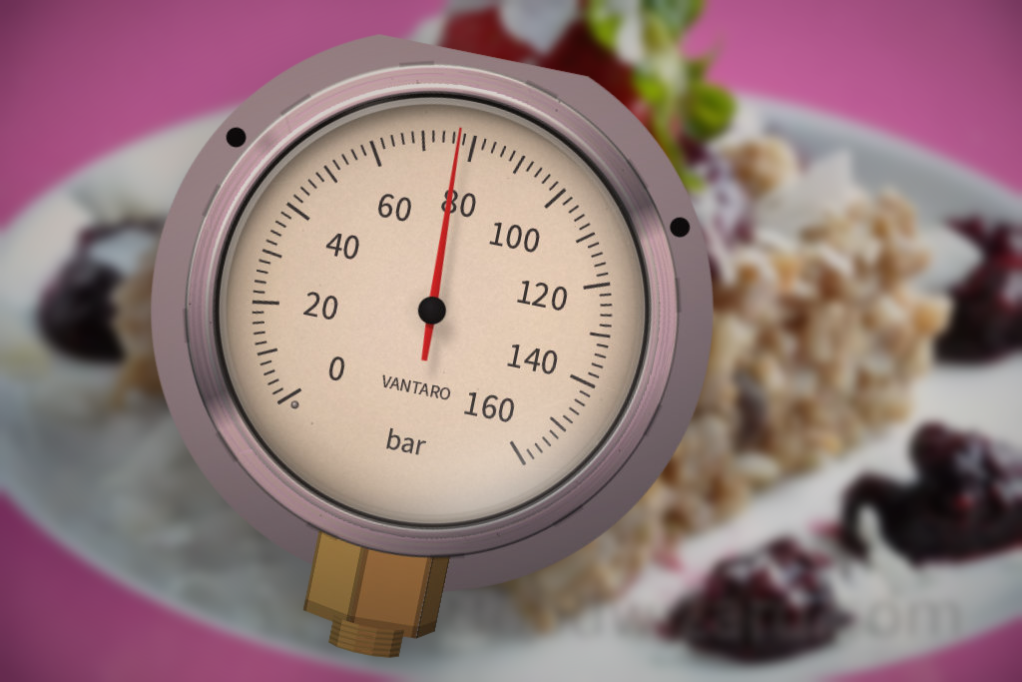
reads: {"value": 77, "unit": "bar"}
